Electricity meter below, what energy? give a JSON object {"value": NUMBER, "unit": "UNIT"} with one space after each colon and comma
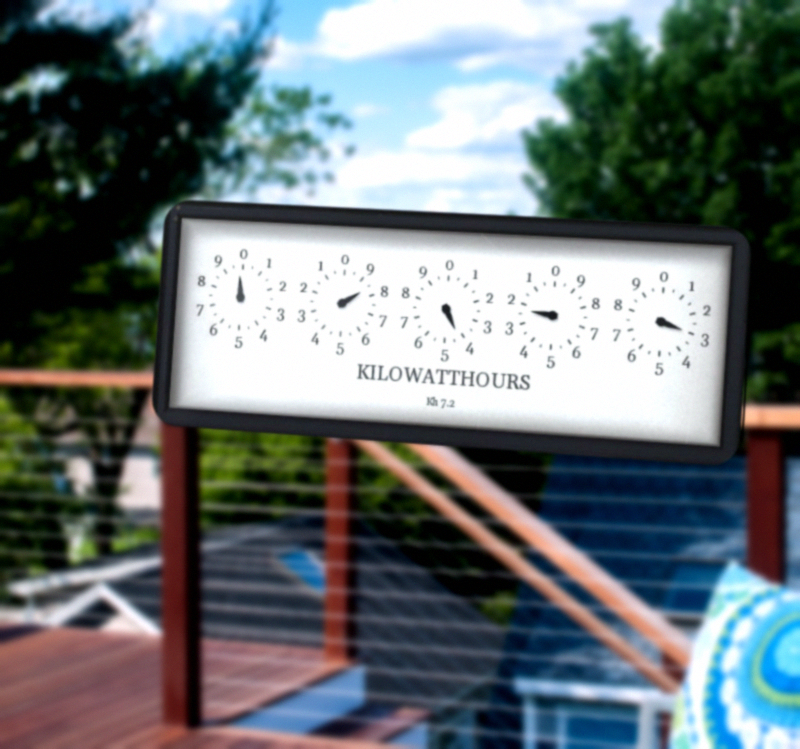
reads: {"value": 98423, "unit": "kWh"}
